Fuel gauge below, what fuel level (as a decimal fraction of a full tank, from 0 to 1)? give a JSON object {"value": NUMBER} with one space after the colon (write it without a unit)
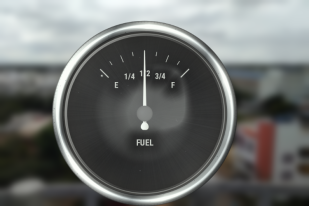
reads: {"value": 0.5}
